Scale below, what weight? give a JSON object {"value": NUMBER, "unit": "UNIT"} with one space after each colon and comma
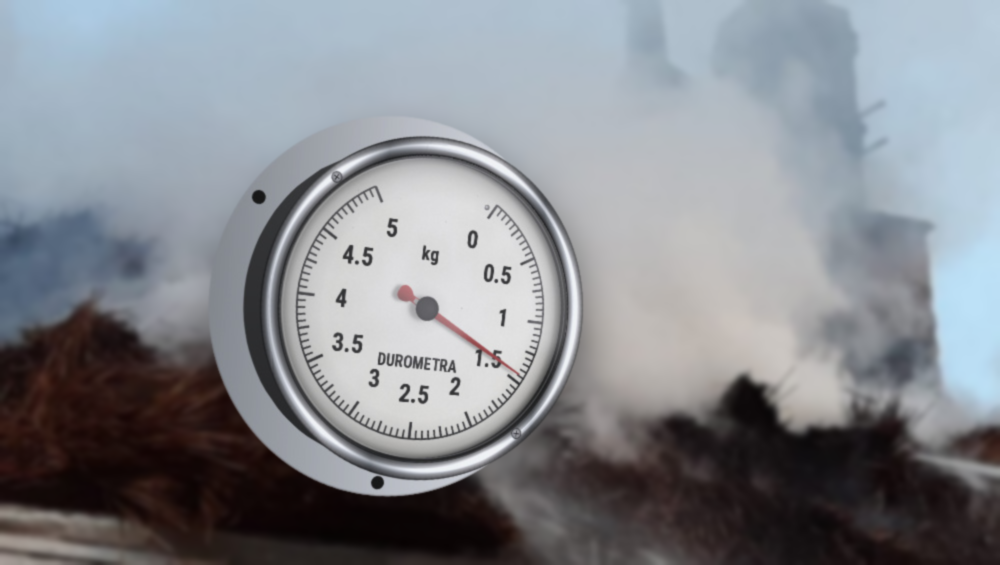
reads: {"value": 1.45, "unit": "kg"}
